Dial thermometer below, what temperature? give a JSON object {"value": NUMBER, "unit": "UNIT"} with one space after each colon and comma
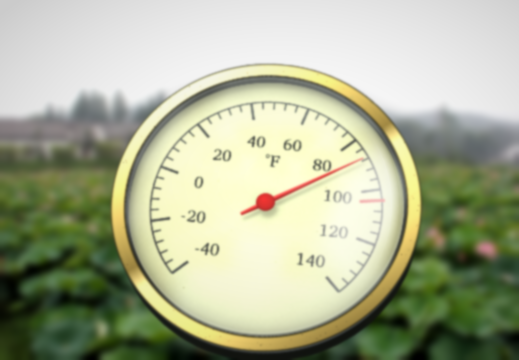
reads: {"value": 88, "unit": "°F"}
